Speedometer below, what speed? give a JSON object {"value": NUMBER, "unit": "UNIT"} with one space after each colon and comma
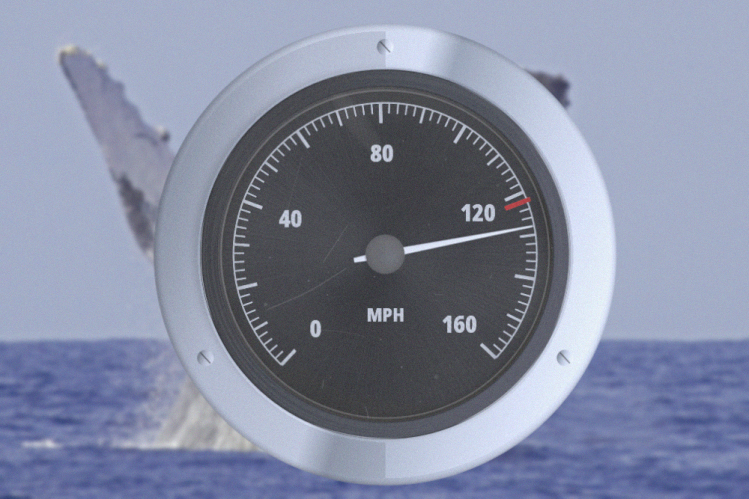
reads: {"value": 128, "unit": "mph"}
